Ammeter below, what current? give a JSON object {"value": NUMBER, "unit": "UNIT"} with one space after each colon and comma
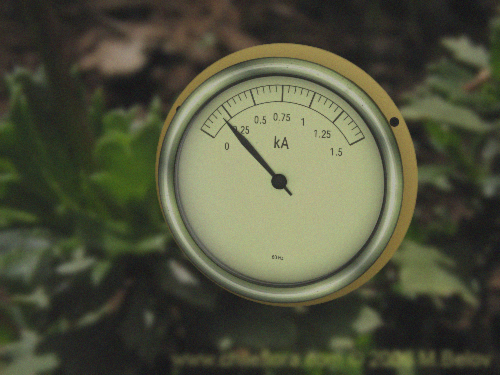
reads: {"value": 0.2, "unit": "kA"}
